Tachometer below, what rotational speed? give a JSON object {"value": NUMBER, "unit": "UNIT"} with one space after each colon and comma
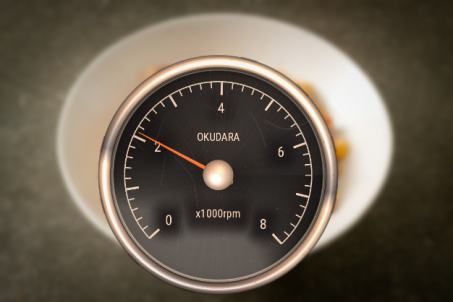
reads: {"value": 2100, "unit": "rpm"}
